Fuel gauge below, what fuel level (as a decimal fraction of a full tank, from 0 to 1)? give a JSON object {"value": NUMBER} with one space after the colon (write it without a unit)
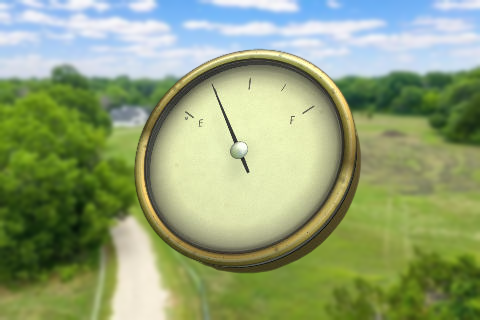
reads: {"value": 0.25}
